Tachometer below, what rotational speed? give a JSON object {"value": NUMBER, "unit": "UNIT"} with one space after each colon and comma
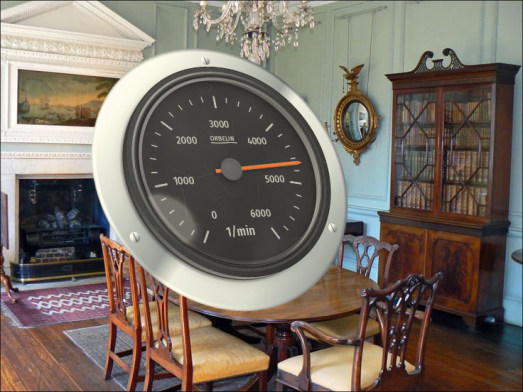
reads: {"value": 4700, "unit": "rpm"}
